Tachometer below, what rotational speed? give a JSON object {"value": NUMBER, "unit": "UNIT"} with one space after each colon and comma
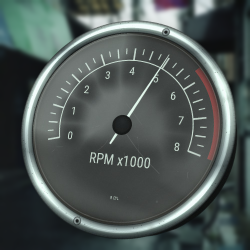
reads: {"value": 5000, "unit": "rpm"}
